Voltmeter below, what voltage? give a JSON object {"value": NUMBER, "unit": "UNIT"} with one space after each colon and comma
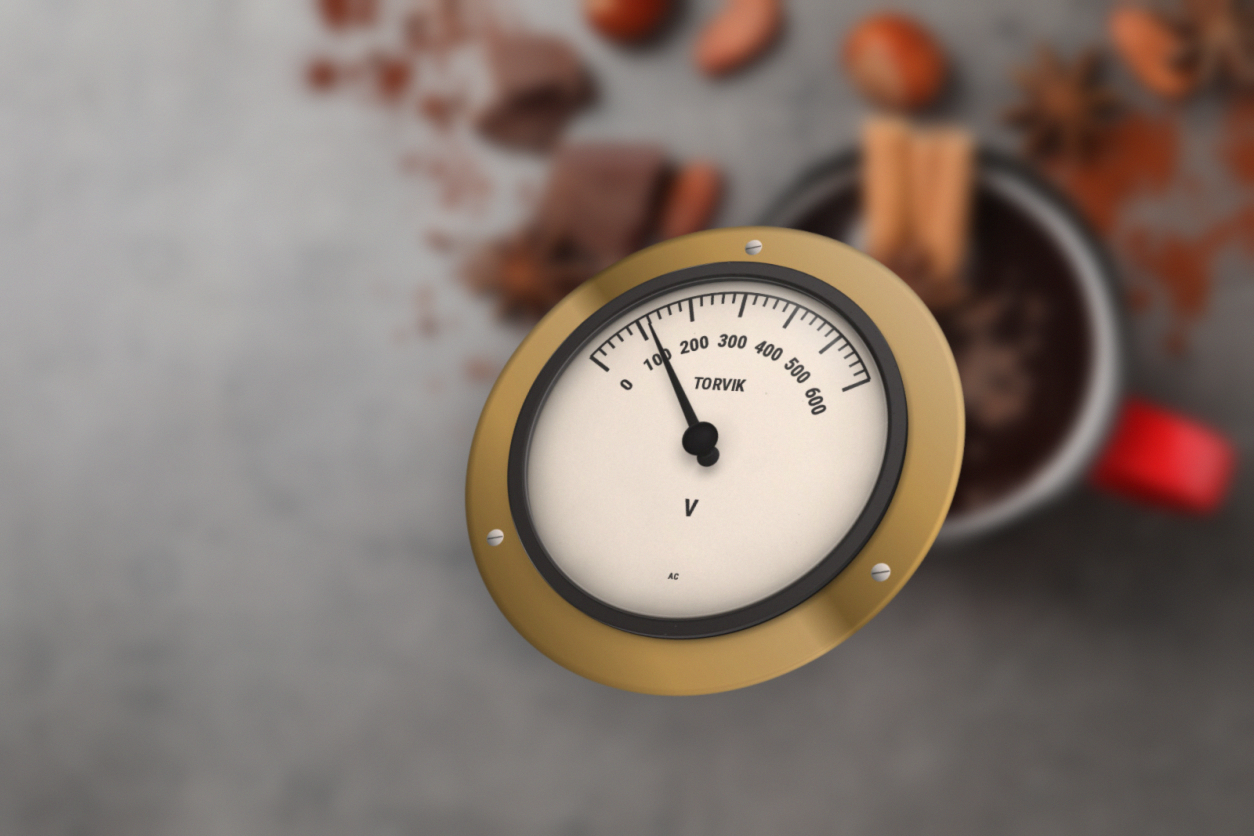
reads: {"value": 120, "unit": "V"}
